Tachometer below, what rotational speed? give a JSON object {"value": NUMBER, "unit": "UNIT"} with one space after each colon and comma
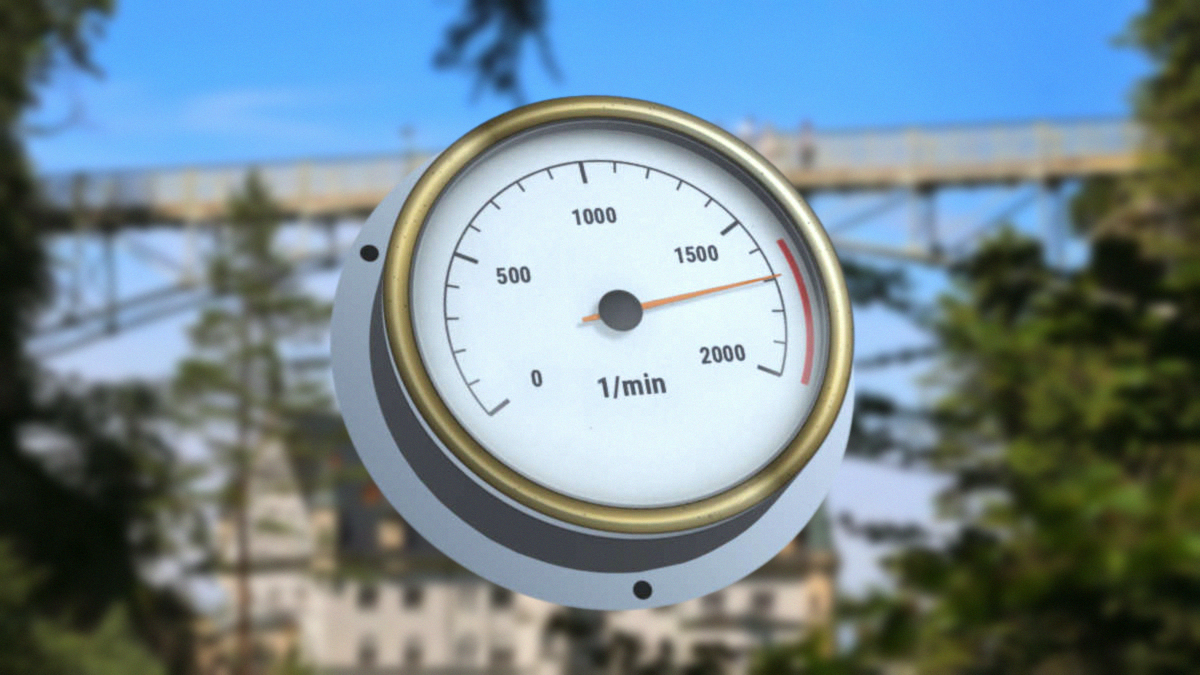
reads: {"value": 1700, "unit": "rpm"}
